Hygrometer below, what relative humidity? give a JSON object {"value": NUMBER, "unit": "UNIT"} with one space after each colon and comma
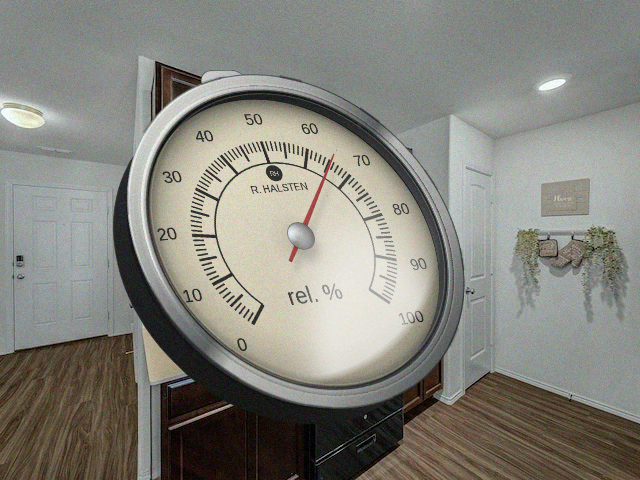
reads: {"value": 65, "unit": "%"}
